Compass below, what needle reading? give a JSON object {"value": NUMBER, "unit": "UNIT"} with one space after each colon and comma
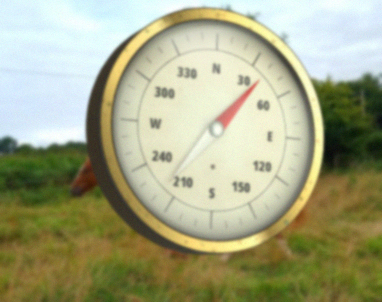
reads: {"value": 40, "unit": "°"}
